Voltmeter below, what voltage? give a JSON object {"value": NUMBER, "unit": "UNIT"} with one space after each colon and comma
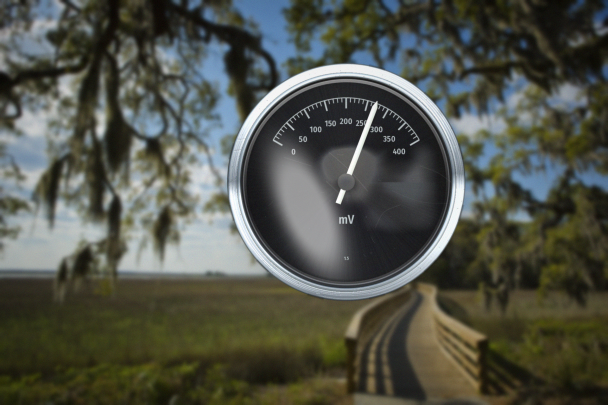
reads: {"value": 270, "unit": "mV"}
